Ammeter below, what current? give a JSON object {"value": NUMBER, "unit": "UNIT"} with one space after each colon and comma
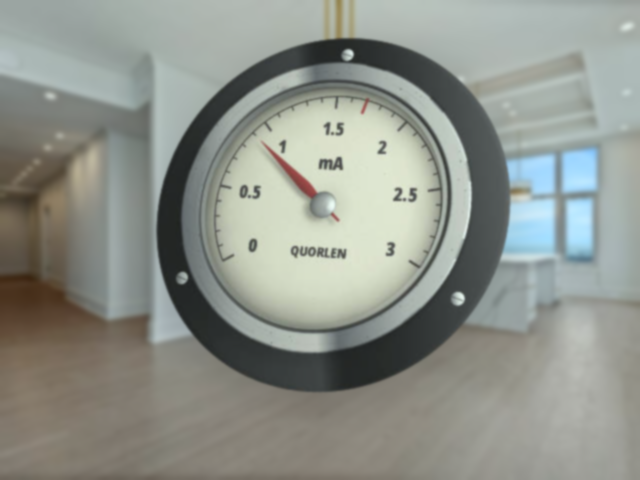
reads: {"value": 0.9, "unit": "mA"}
